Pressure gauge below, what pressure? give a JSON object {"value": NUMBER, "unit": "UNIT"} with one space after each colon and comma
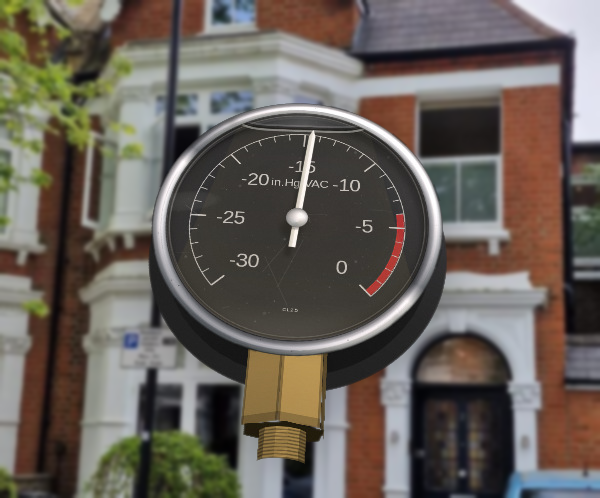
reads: {"value": -14.5, "unit": "inHg"}
